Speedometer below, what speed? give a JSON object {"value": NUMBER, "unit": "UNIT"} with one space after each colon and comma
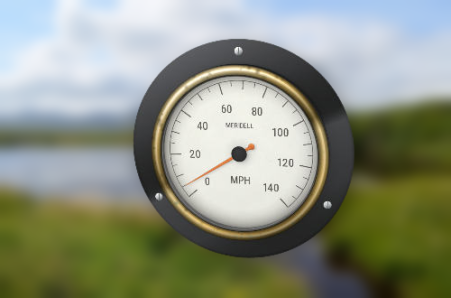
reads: {"value": 5, "unit": "mph"}
